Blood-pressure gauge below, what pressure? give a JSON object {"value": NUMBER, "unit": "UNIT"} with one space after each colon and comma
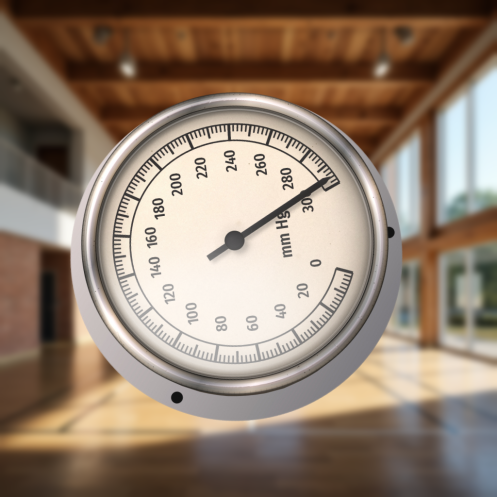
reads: {"value": 296, "unit": "mmHg"}
